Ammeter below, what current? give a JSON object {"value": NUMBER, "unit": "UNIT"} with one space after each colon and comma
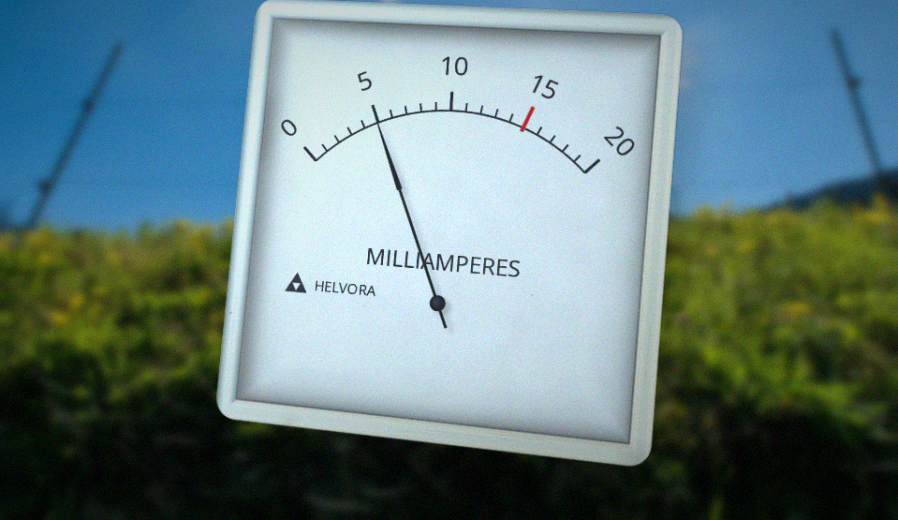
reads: {"value": 5, "unit": "mA"}
